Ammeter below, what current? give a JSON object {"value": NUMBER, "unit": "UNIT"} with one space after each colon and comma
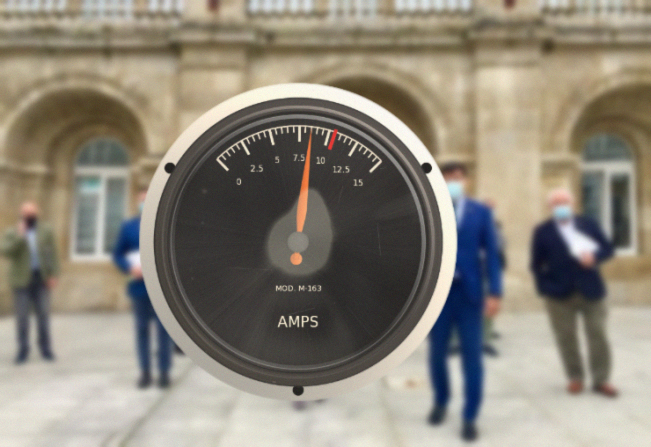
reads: {"value": 8.5, "unit": "A"}
